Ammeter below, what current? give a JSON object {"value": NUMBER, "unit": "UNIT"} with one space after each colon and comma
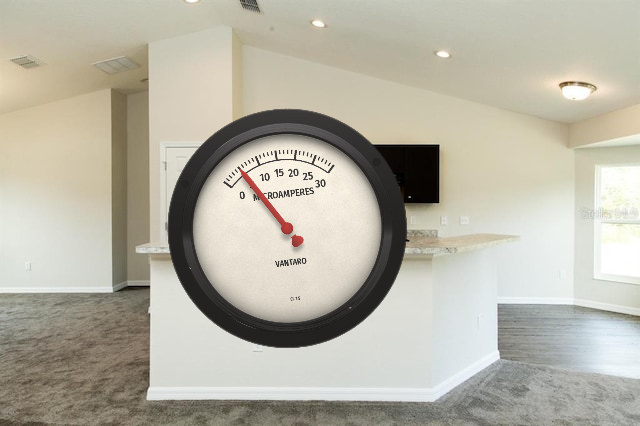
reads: {"value": 5, "unit": "µA"}
